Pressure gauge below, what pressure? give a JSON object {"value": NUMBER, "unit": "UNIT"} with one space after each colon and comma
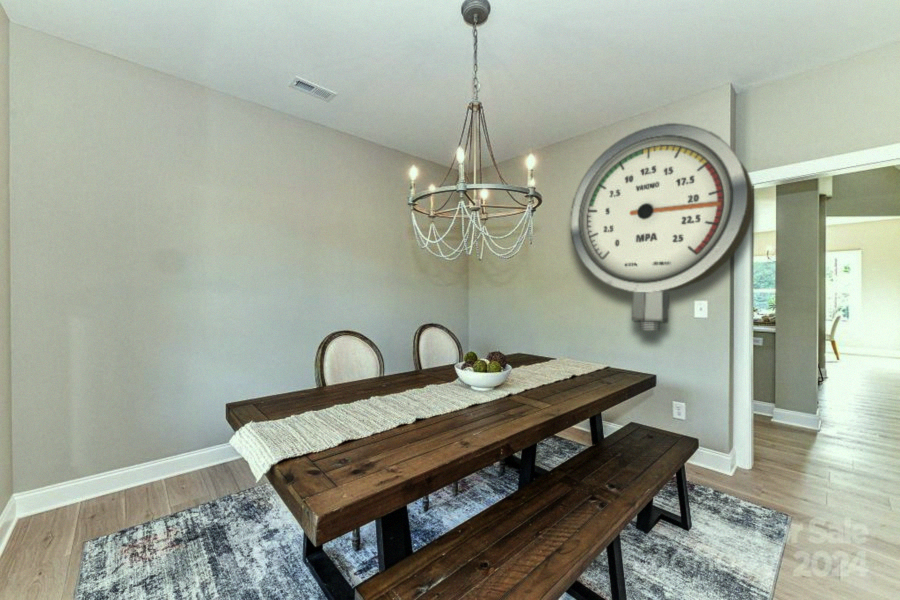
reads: {"value": 21, "unit": "MPa"}
